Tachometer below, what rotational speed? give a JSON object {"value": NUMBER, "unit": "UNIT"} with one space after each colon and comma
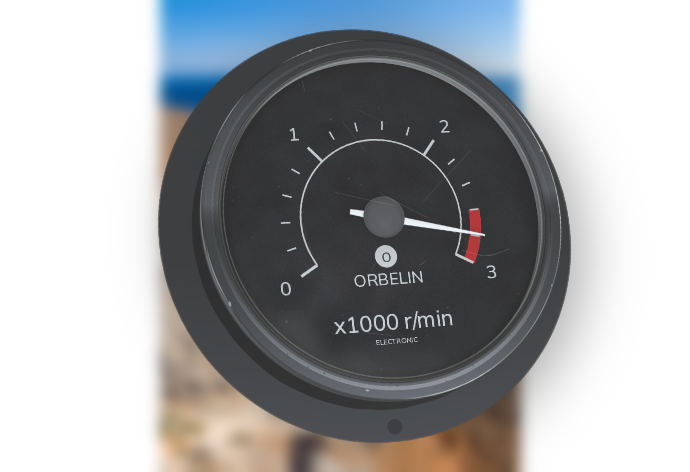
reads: {"value": 2800, "unit": "rpm"}
